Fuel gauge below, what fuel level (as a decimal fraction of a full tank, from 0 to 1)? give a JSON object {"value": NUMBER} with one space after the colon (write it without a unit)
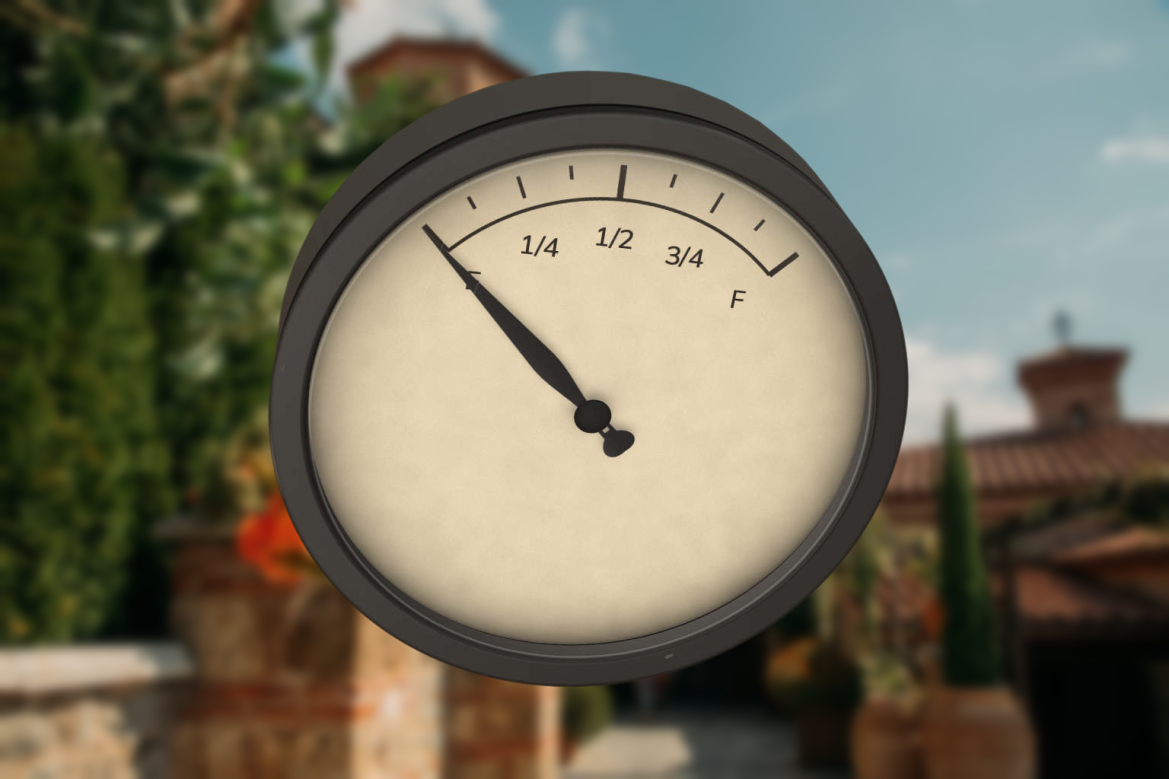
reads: {"value": 0}
